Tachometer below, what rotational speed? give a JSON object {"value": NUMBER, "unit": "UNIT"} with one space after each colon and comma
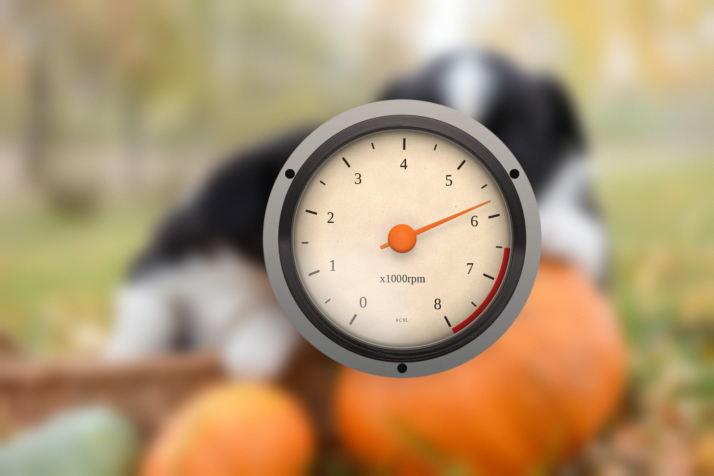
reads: {"value": 5750, "unit": "rpm"}
